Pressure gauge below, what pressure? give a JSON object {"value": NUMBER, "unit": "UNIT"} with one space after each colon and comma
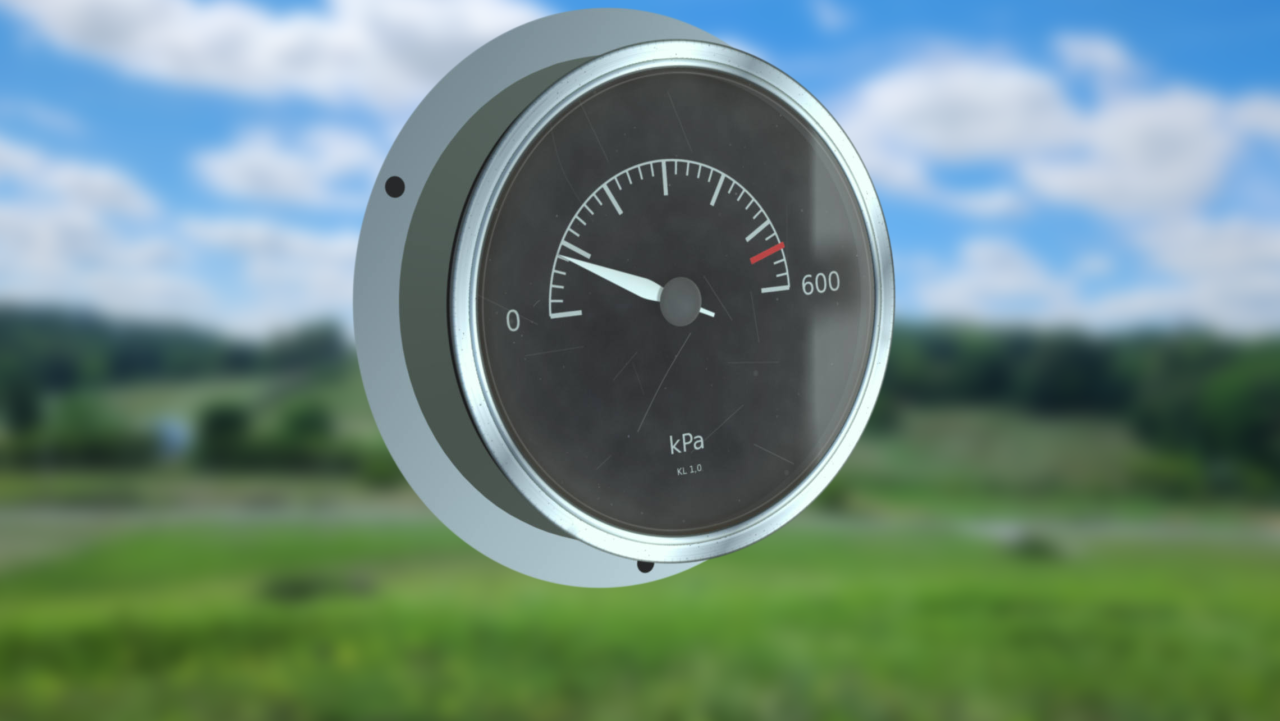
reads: {"value": 80, "unit": "kPa"}
